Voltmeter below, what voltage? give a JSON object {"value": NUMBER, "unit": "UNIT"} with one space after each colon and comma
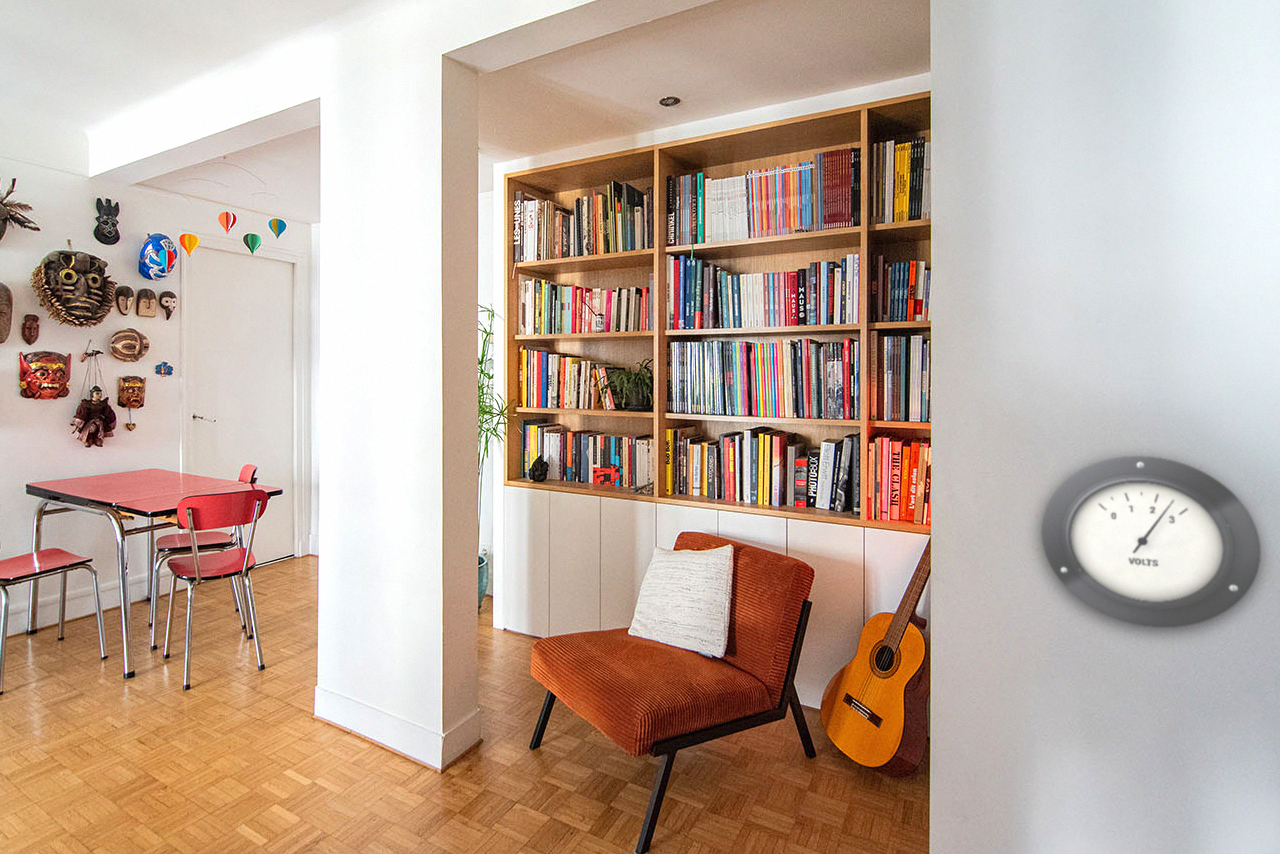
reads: {"value": 2.5, "unit": "V"}
